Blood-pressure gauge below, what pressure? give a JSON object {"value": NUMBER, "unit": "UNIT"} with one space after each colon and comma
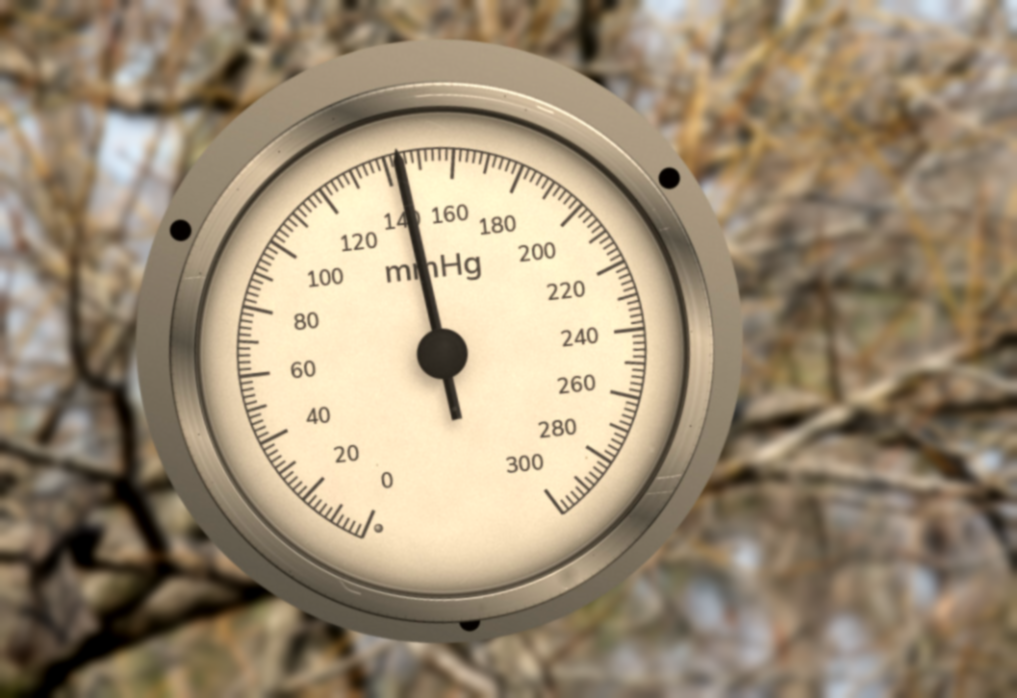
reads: {"value": 144, "unit": "mmHg"}
